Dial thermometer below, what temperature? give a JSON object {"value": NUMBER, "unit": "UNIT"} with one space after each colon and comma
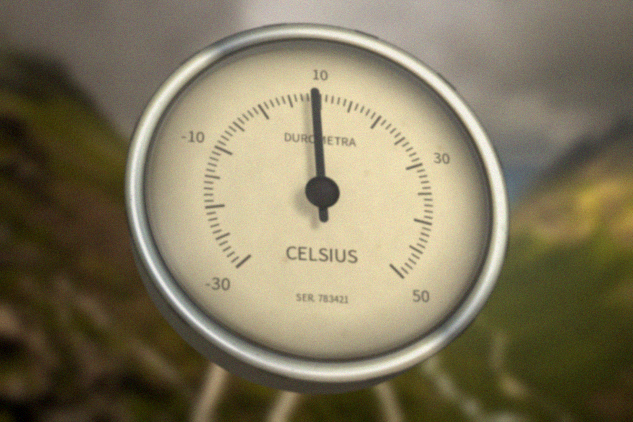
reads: {"value": 9, "unit": "°C"}
